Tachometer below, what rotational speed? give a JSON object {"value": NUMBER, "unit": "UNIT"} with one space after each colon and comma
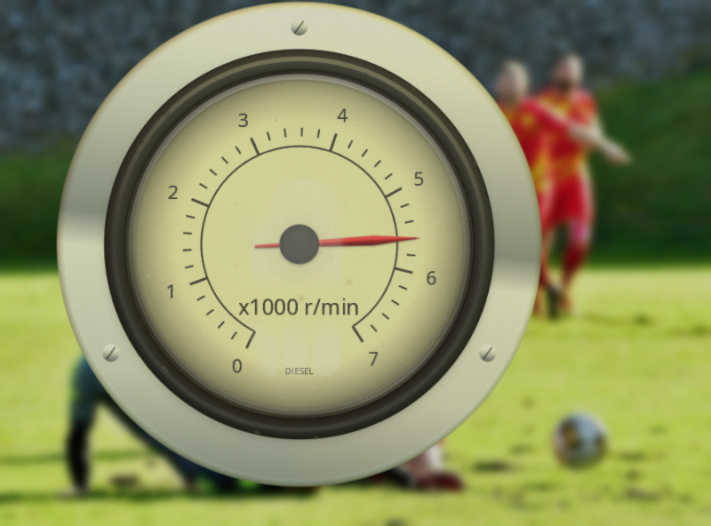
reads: {"value": 5600, "unit": "rpm"}
